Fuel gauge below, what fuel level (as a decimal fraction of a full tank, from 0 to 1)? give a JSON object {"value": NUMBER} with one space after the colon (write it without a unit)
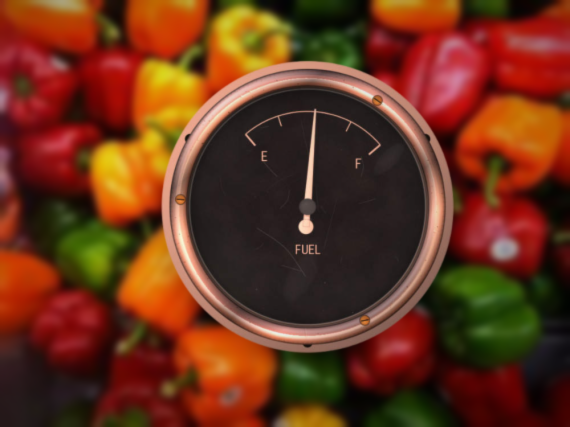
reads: {"value": 0.5}
